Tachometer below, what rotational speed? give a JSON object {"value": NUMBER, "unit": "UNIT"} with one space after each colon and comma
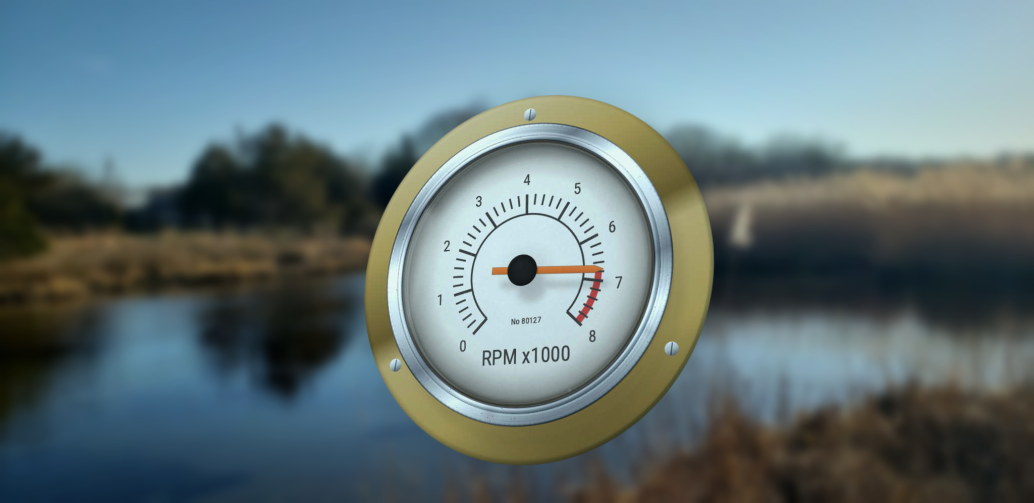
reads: {"value": 6800, "unit": "rpm"}
